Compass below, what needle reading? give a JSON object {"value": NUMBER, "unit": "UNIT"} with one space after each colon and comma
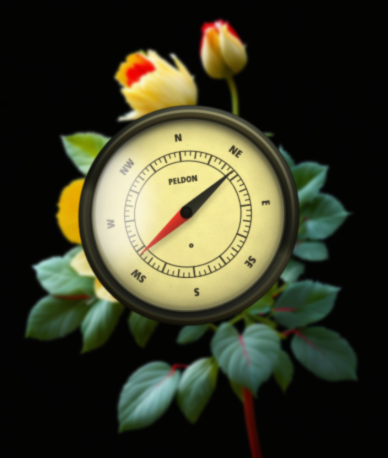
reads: {"value": 235, "unit": "°"}
